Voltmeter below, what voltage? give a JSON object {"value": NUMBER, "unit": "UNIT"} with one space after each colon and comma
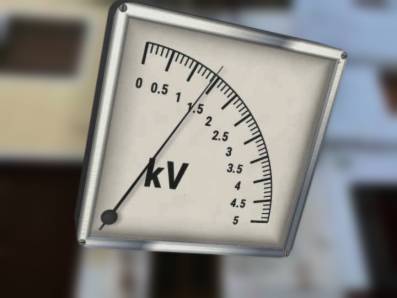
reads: {"value": 1.4, "unit": "kV"}
